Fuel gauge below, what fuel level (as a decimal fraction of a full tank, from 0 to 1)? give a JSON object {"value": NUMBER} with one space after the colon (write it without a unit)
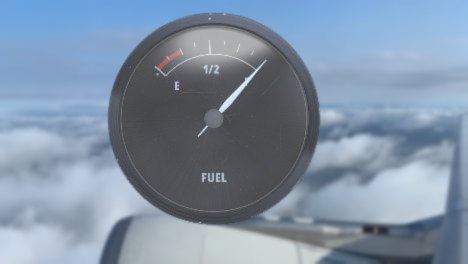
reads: {"value": 1}
